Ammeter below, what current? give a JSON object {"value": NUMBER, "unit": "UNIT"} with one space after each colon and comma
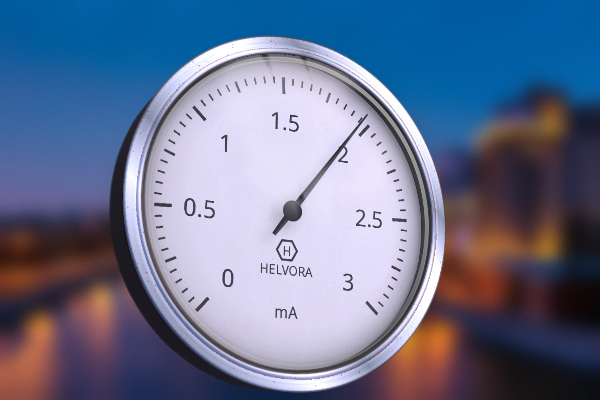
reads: {"value": 1.95, "unit": "mA"}
